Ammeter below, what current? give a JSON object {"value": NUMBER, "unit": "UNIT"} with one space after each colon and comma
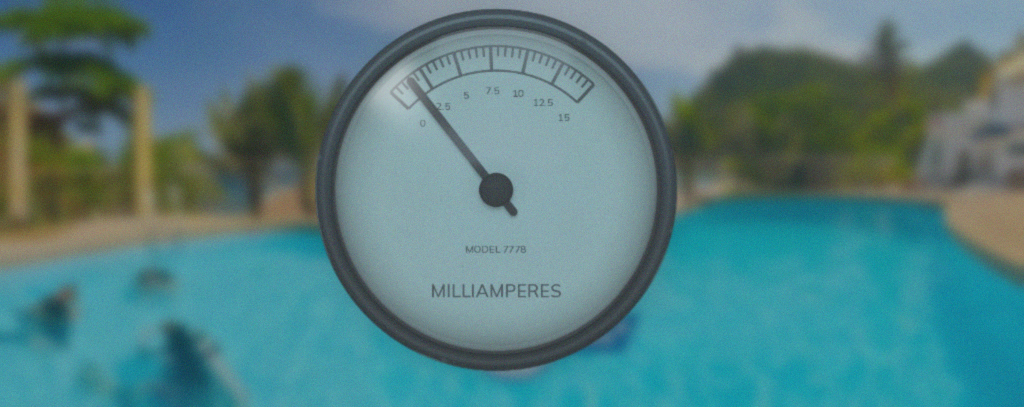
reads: {"value": 1.5, "unit": "mA"}
